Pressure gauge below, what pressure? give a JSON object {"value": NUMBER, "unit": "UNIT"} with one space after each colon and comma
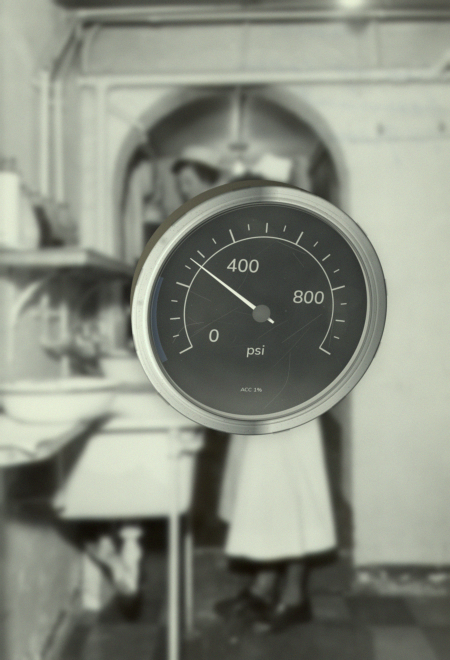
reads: {"value": 275, "unit": "psi"}
